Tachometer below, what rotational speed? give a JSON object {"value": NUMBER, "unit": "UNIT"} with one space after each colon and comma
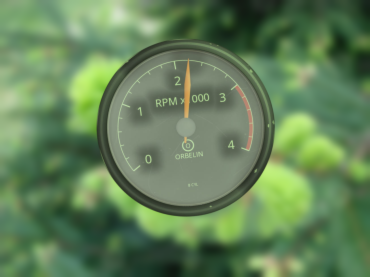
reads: {"value": 2200, "unit": "rpm"}
